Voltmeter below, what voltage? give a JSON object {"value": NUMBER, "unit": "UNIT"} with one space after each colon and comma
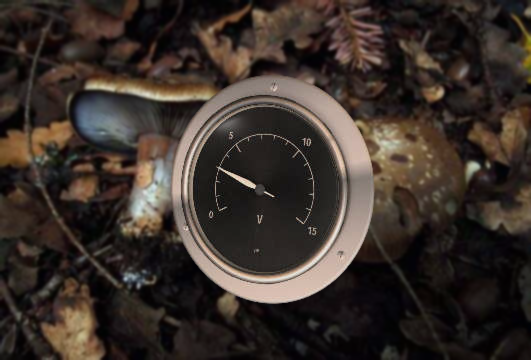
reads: {"value": 3, "unit": "V"}
